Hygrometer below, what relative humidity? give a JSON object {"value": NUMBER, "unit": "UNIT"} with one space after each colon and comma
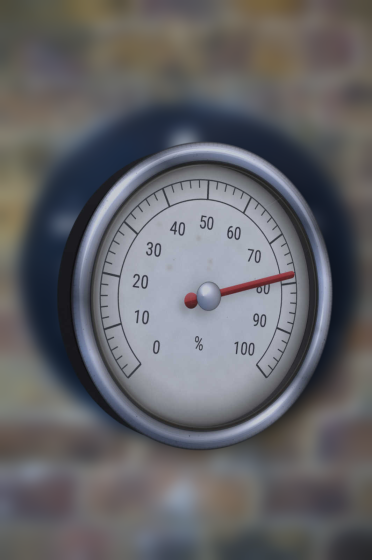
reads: {"value": 78, "unit": "%"}
